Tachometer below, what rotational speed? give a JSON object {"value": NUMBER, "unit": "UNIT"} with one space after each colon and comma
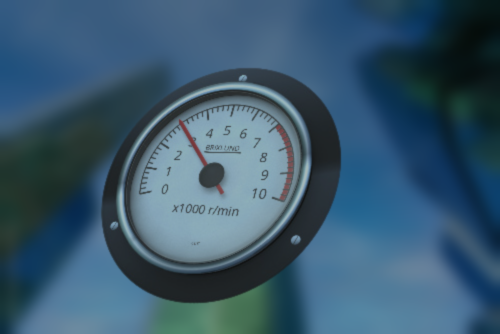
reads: {"value": 3000, "unit": "rpm"}
